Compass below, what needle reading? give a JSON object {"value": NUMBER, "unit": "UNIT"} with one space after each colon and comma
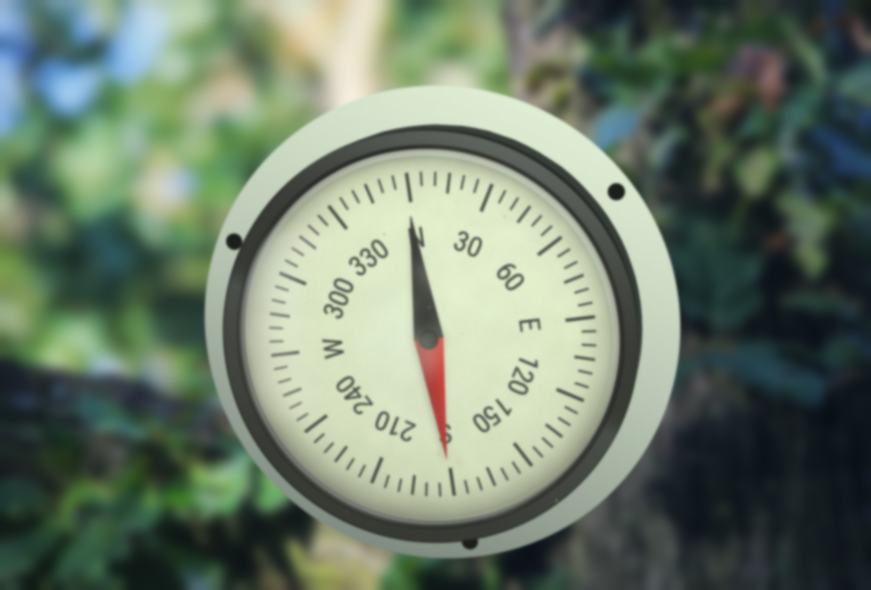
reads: {"value": 180, "unit": "°"}
